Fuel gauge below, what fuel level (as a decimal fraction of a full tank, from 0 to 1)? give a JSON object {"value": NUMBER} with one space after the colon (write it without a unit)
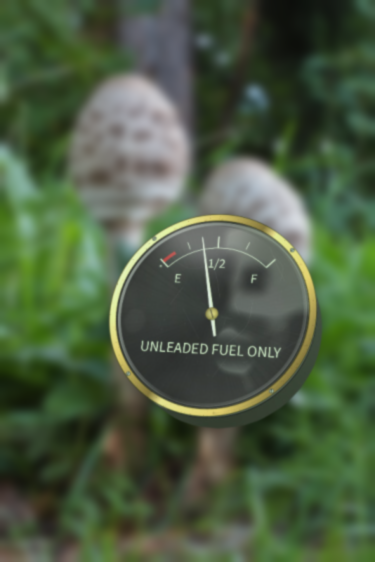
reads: {"value": 0.375}
